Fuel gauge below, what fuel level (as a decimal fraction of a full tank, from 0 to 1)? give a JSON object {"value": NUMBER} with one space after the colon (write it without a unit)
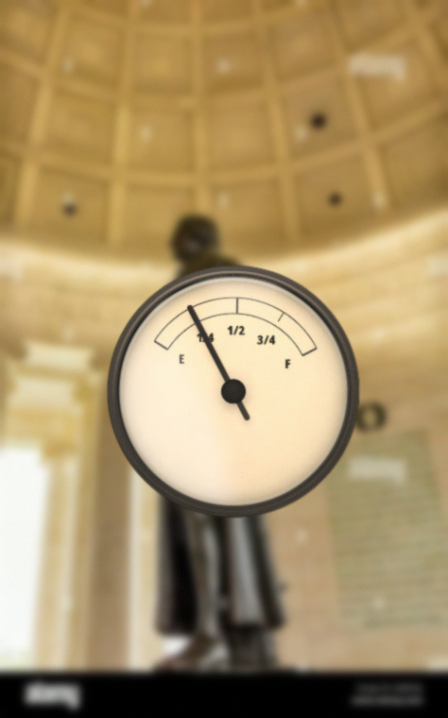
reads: {"value": 0.25}
